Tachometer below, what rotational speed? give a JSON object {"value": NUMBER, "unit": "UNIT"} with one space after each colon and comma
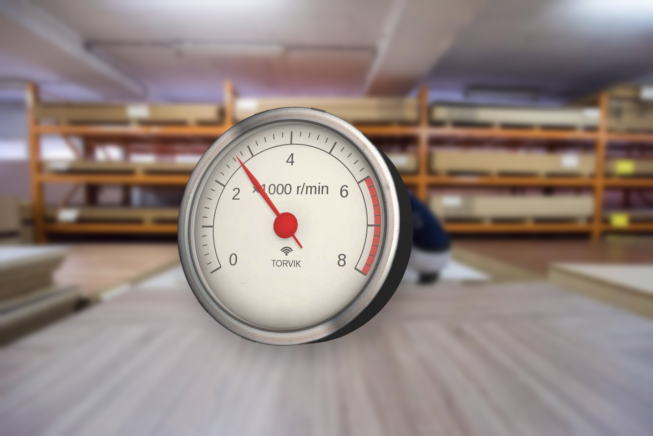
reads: {"value": 2700, "unit": "rpm"}
